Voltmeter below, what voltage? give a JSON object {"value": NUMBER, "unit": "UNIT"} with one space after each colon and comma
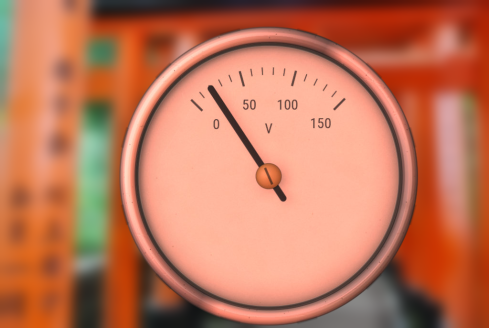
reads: {"value": 20, "unit": "V"}
